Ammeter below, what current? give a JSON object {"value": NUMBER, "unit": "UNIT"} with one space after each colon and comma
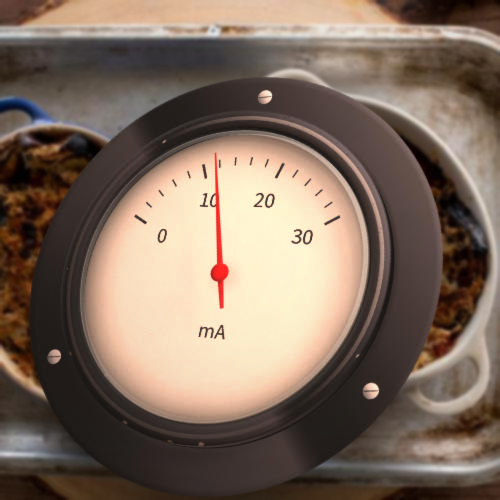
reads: {"value": 12, "unit": "mA"}
